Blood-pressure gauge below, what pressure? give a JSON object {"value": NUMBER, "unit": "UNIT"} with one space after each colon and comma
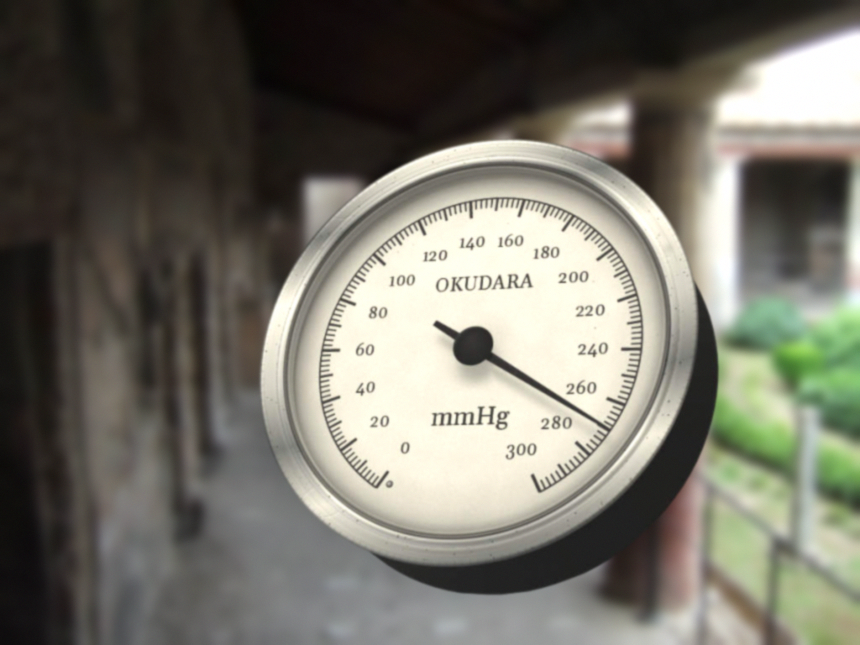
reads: {"value": 270, "unit": "mmHg"}
